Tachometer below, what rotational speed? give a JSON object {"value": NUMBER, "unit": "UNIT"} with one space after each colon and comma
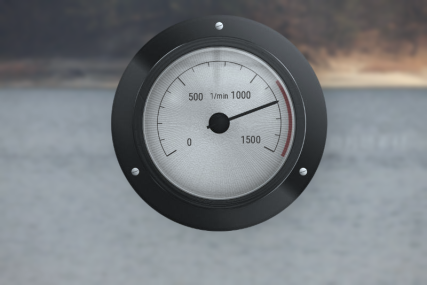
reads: {"value": 1200, "unit": "rpm"}
